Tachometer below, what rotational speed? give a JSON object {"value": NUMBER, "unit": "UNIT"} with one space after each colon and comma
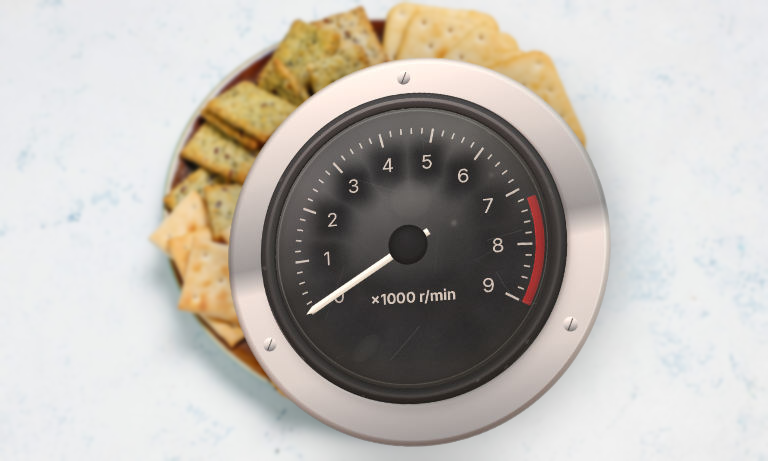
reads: {"value": 0, "unit": "rpm"}
